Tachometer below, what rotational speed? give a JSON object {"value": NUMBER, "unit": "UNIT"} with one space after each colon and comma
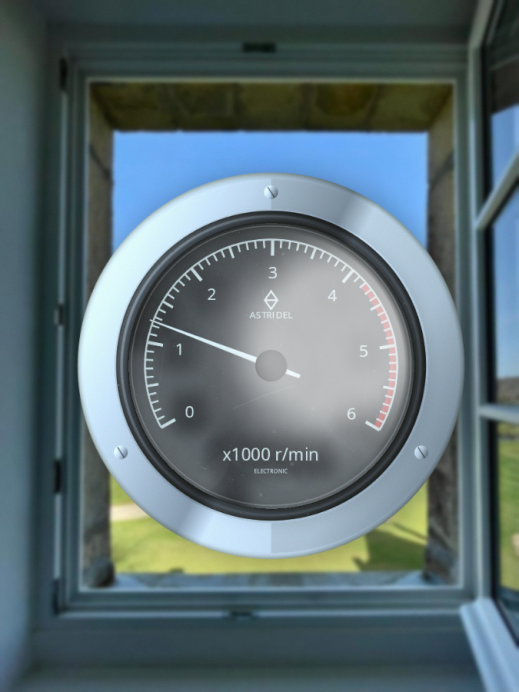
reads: {"value": 1250, "unit": "rpm"}
